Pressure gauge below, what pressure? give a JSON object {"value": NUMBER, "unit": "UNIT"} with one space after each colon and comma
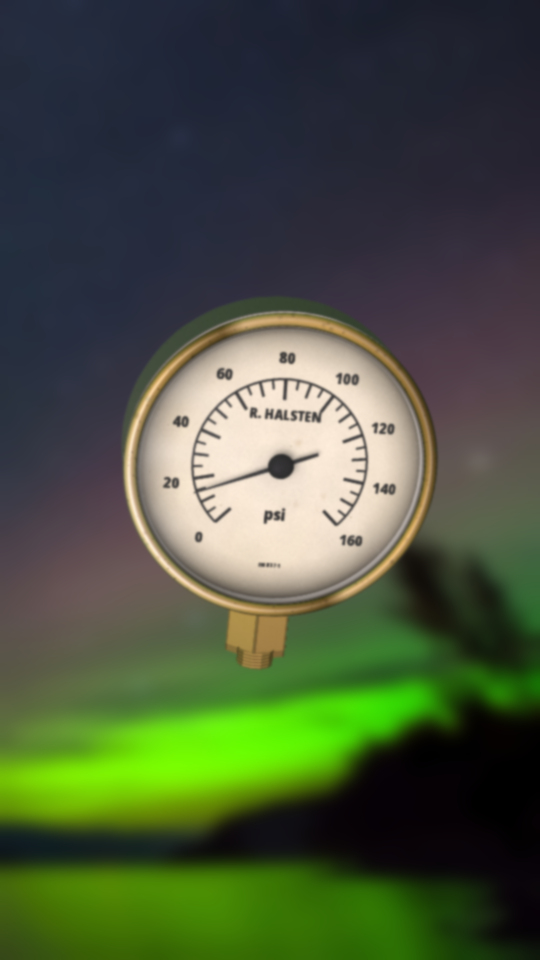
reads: {"value": 15, "unit": "psi"}
